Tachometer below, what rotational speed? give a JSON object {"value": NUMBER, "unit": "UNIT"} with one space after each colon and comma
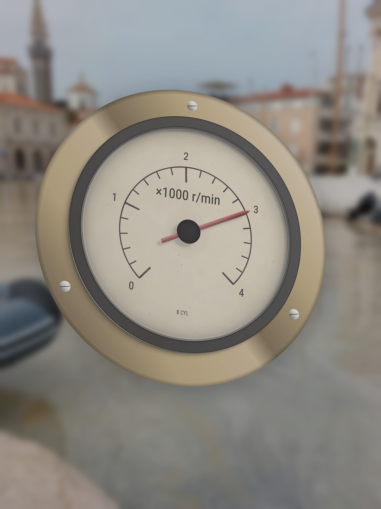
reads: {"value": 3000, "unit": "rpm"}
